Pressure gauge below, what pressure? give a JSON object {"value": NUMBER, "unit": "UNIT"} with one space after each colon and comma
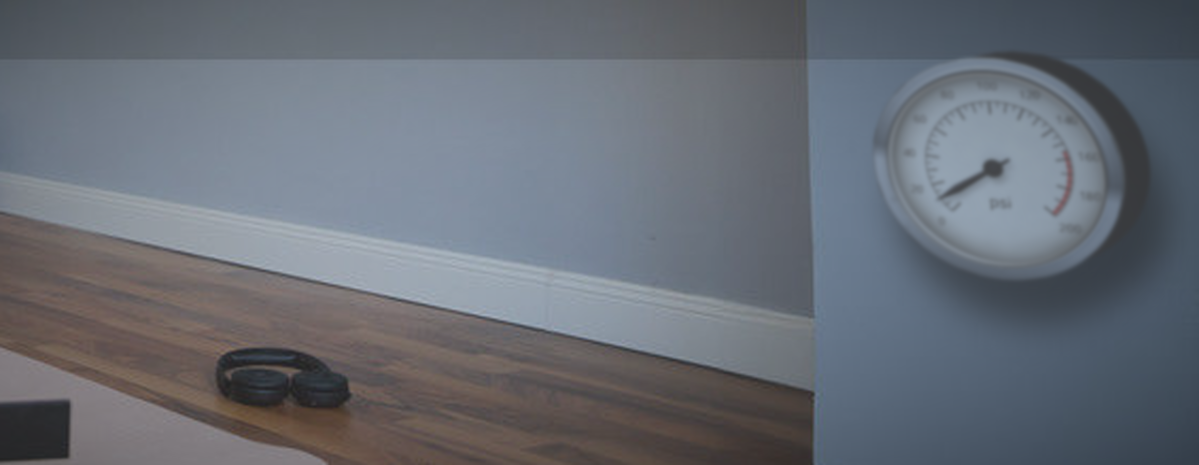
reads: {"value": 10, "unit": "psi"}
